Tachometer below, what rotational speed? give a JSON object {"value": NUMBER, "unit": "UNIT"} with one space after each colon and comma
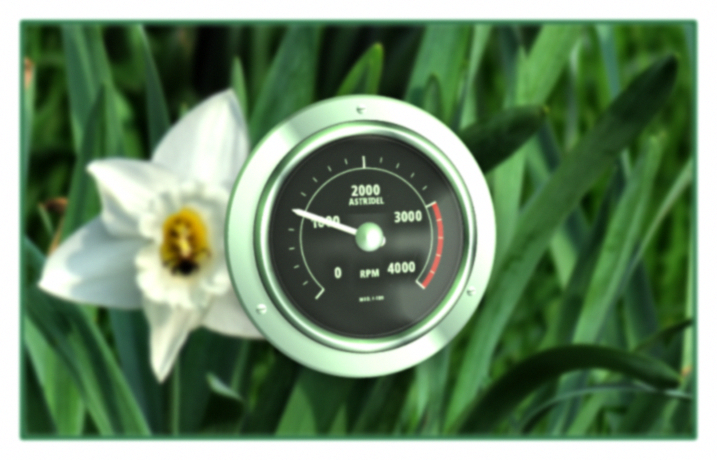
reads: {"value": 1000, "unit": "rpm"}
